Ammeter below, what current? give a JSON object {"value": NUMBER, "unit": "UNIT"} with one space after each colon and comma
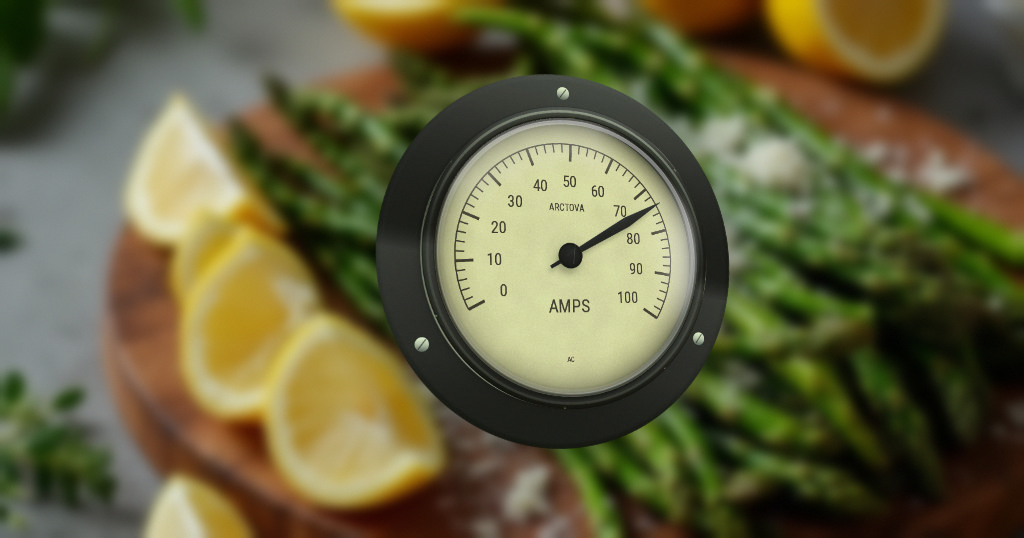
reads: {"value": 74, "unit": "A"}
